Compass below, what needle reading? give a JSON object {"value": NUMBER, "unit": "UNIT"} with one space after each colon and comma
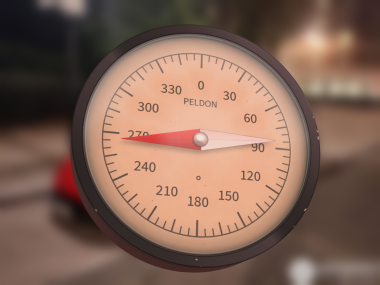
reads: {"value": 265, "unit": "°"}
